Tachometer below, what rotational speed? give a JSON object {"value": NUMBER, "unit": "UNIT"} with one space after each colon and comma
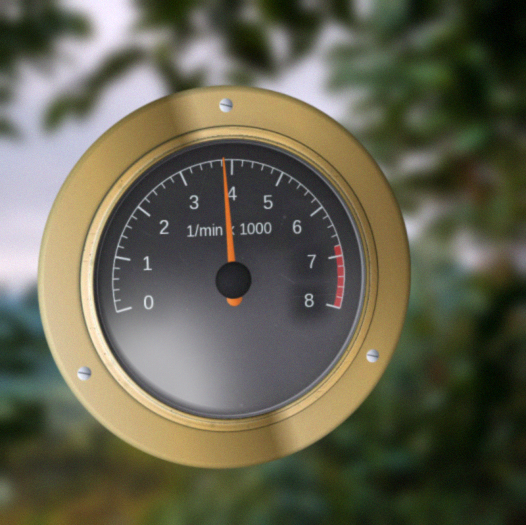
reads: {"value": 3800, "unit": "rpm"}
